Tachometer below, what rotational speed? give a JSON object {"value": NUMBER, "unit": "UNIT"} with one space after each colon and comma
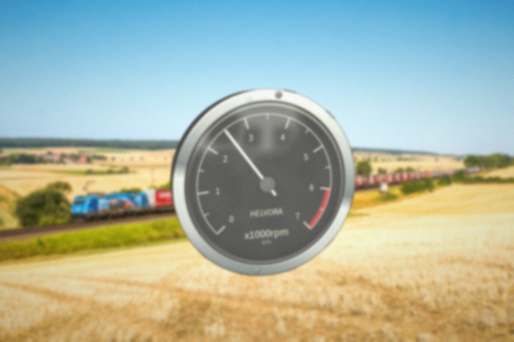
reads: {"value": 2500, "unit": "rpm"}
